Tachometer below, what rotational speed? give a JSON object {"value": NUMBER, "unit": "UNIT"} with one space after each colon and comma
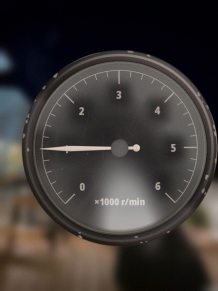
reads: {"value": 1000, "unit": "rpm"}
